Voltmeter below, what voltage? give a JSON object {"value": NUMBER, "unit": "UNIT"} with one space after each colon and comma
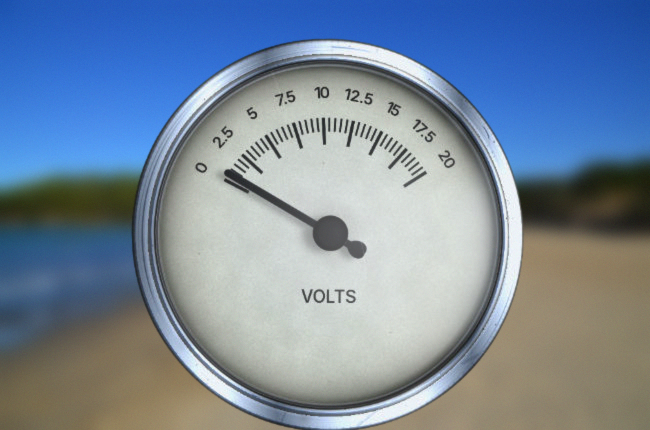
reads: {"value": 0.5, "unit": "V"}
